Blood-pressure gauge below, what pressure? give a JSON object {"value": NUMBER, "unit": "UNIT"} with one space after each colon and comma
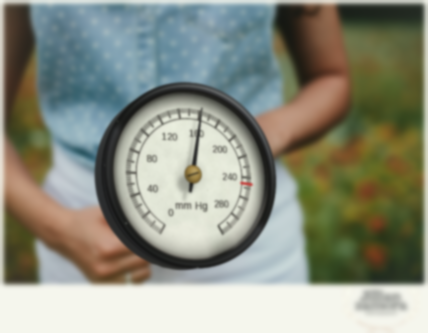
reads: {"value": 160, "unit": "mmHg"}
